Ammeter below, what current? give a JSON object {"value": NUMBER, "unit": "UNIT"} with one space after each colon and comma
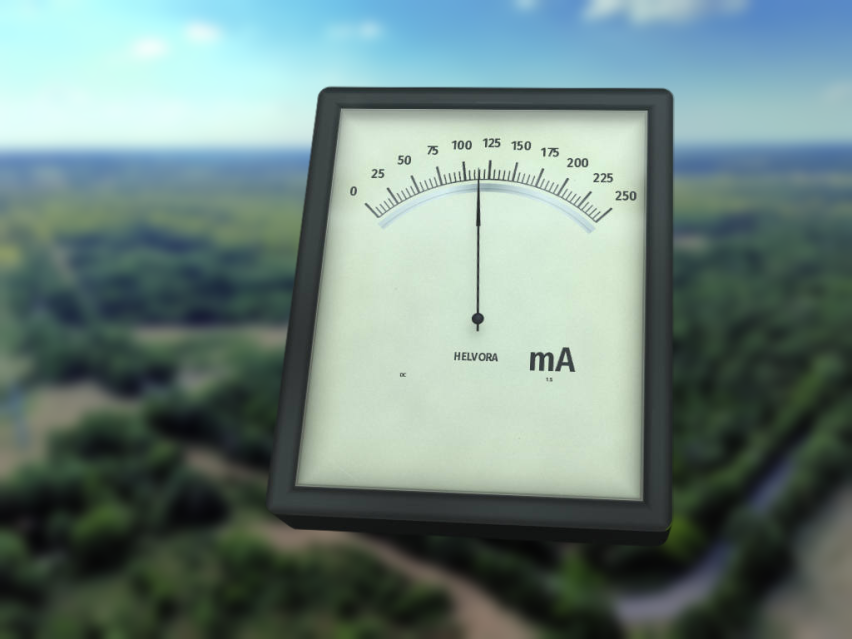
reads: {"value": 115, "unit": "mA"}
